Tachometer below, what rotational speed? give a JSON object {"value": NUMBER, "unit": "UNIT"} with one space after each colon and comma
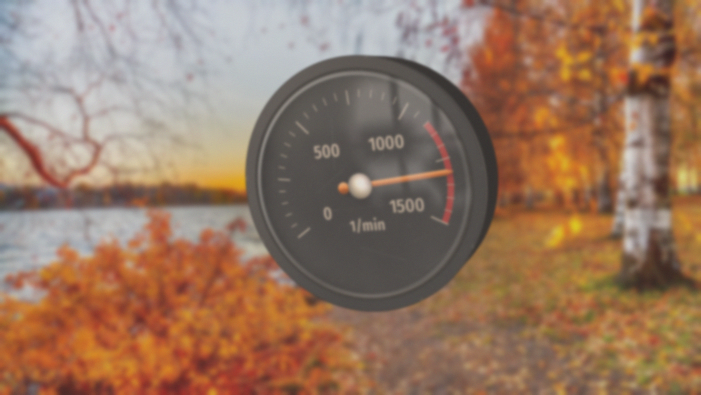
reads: {"value": 1300, "unit": "rpm"}
